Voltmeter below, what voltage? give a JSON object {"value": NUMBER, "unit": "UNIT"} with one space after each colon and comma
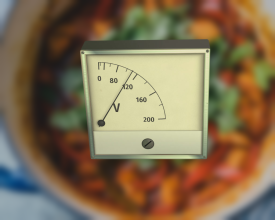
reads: {"value": 110, "unit": "V"}
